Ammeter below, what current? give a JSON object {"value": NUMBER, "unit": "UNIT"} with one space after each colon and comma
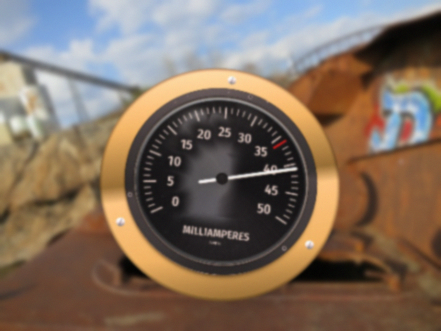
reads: {"value": 41, "unit": "mA"}
